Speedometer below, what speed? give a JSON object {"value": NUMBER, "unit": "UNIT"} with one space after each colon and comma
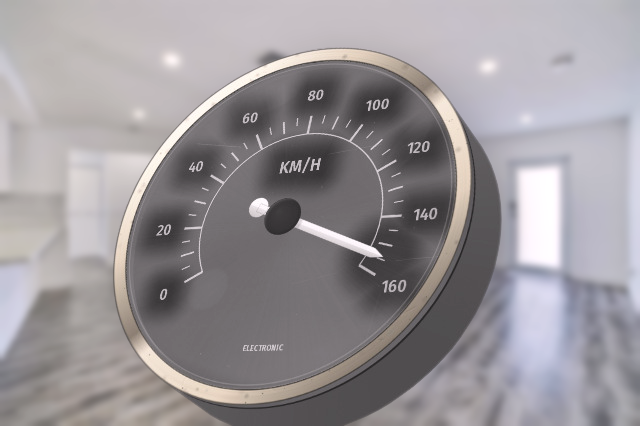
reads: {"value": 155, "unit": "km/h"}
